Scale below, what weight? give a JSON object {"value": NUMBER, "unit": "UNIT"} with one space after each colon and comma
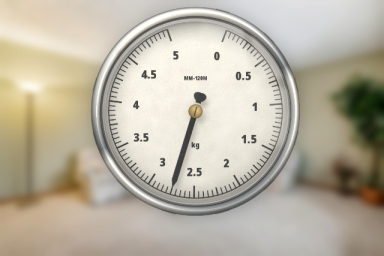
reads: {"value": 2.75, "unit": "kg"}
